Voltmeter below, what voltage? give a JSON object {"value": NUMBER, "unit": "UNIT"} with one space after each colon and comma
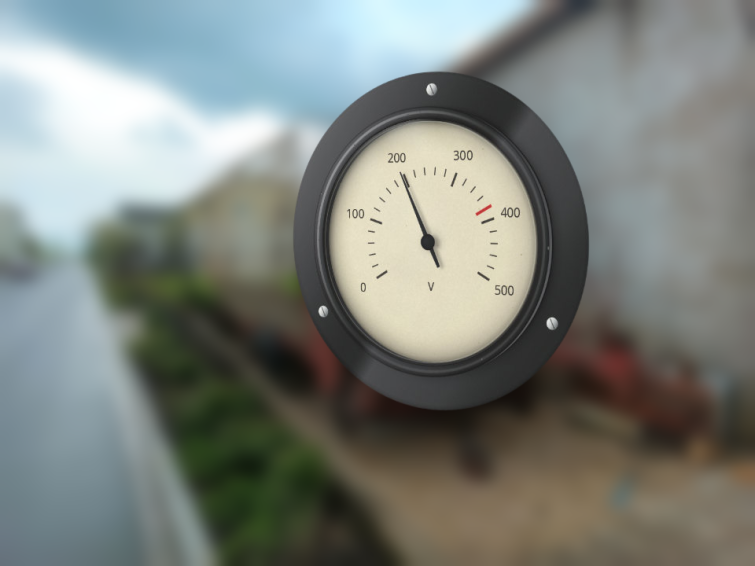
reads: {"value": 200, "unit": "V"}
